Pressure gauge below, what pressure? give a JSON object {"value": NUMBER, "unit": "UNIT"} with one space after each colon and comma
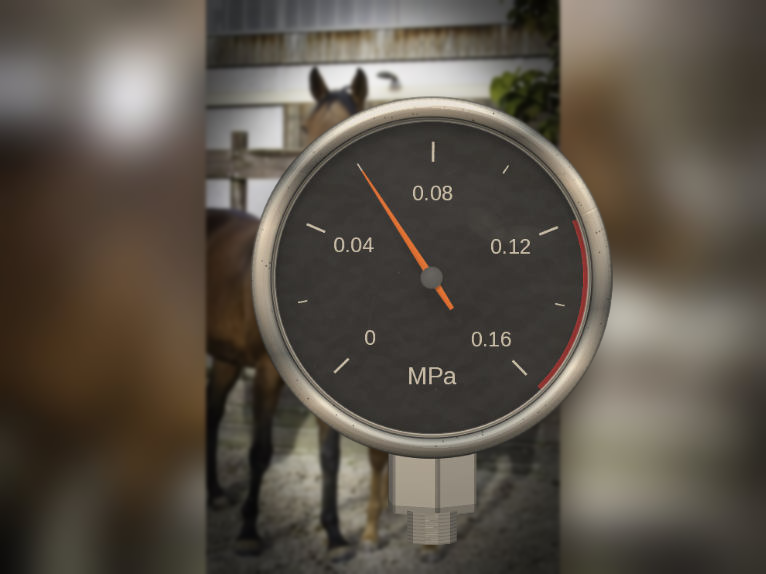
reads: {"value": 0.06, "unit": "MPa"}
